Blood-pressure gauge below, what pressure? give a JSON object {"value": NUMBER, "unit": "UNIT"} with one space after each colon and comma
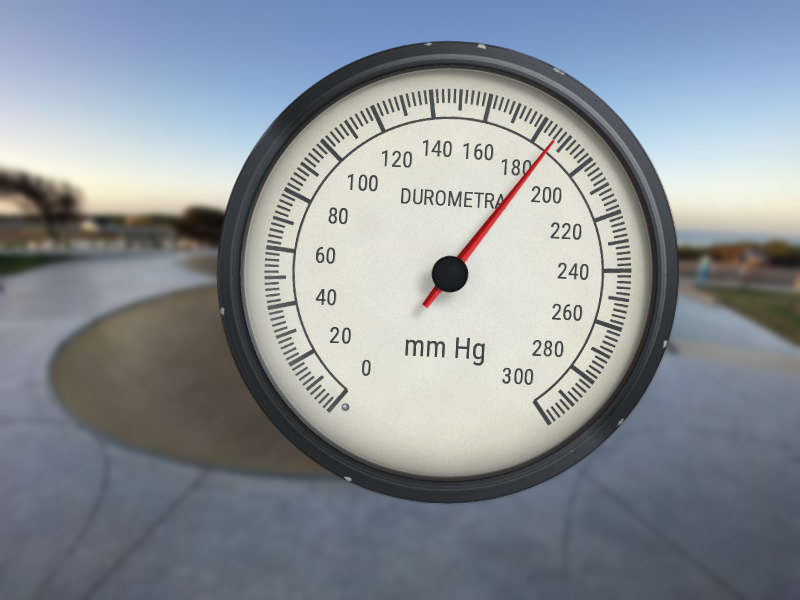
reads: {"value": 186, "unit": "mmHg"}
